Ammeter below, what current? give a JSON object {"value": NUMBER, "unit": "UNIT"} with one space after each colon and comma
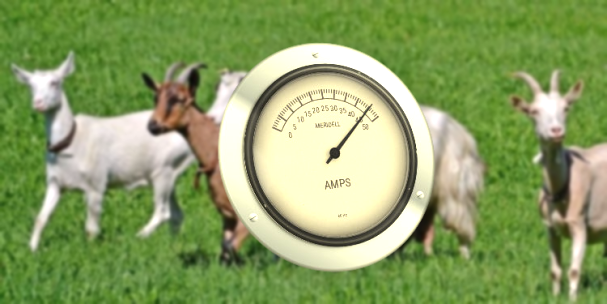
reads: {"value": 45, "unit": "A"}
